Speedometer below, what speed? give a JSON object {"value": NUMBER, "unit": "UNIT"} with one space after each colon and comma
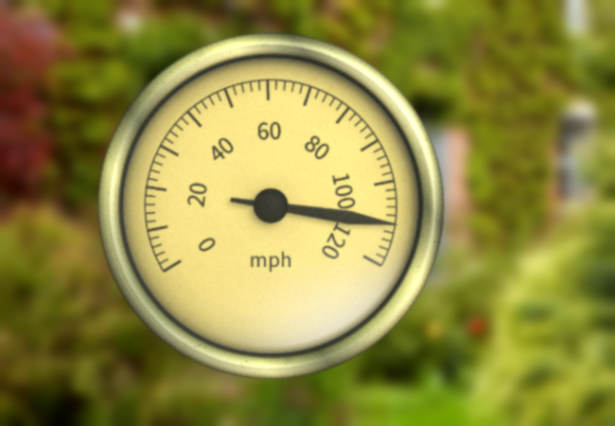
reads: {"value": 110, "unit": "mph"}
